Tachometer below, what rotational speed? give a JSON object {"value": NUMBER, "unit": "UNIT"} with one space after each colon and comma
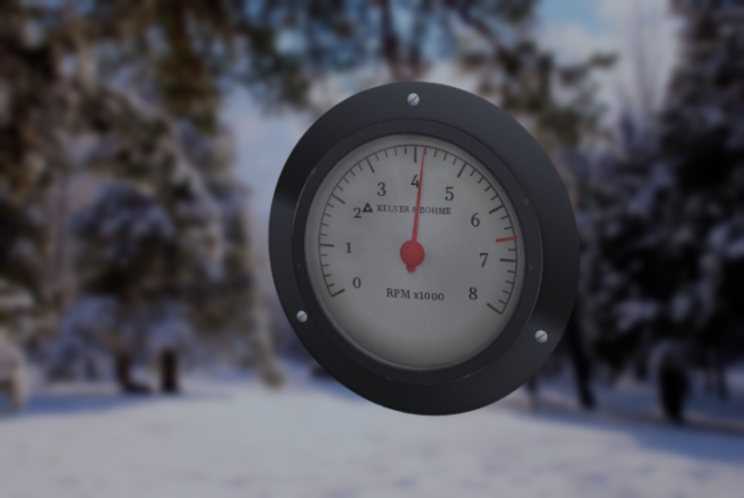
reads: {"value": 4200, "unit": "rpm"}
